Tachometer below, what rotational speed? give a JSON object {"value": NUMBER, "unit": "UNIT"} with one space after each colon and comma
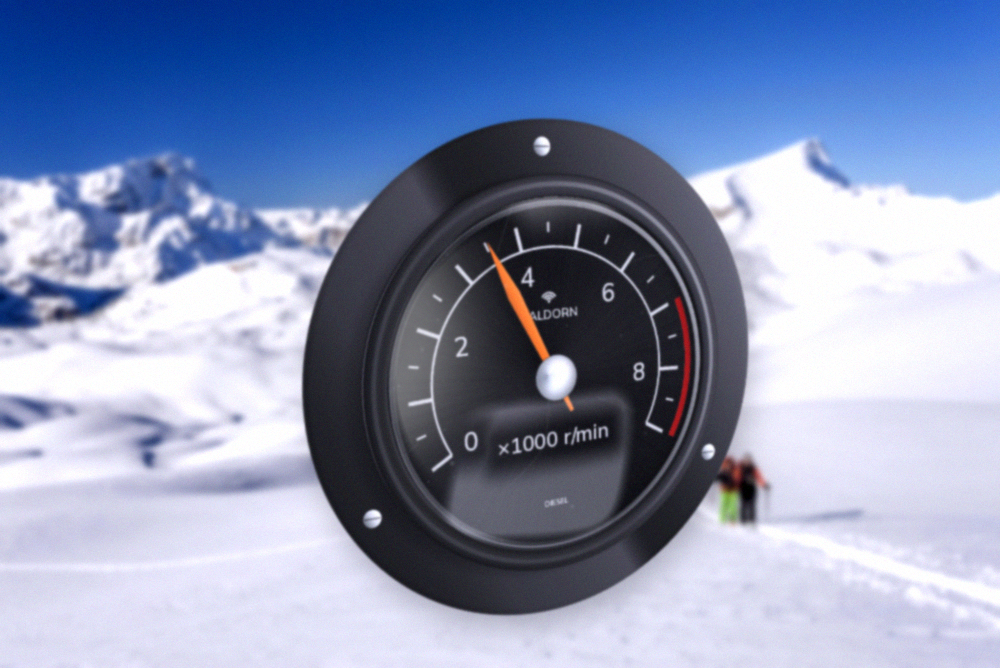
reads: {"value": 3500, "unit": "rpm"}
